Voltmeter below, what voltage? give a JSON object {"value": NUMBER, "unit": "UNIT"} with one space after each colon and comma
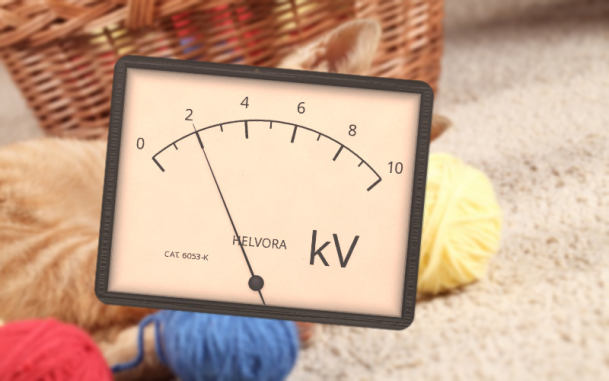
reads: {"value": 2, "unit": "kV"}
